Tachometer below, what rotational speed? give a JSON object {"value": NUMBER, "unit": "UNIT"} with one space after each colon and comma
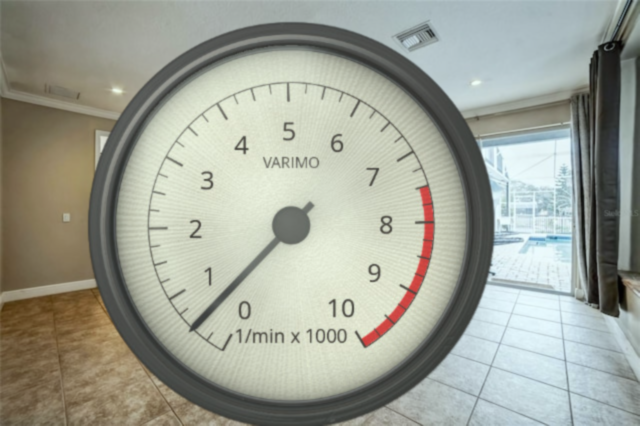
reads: {"value": 500, "unit": "rpm"}
